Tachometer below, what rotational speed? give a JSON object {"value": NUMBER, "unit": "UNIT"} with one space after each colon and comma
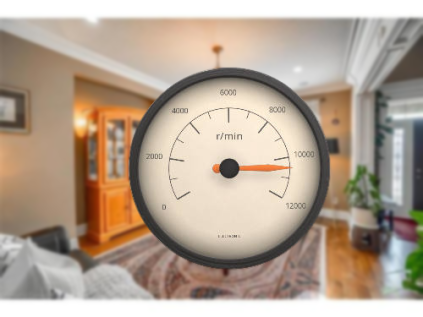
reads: {"value": 10500, "unit": "rpm"}
